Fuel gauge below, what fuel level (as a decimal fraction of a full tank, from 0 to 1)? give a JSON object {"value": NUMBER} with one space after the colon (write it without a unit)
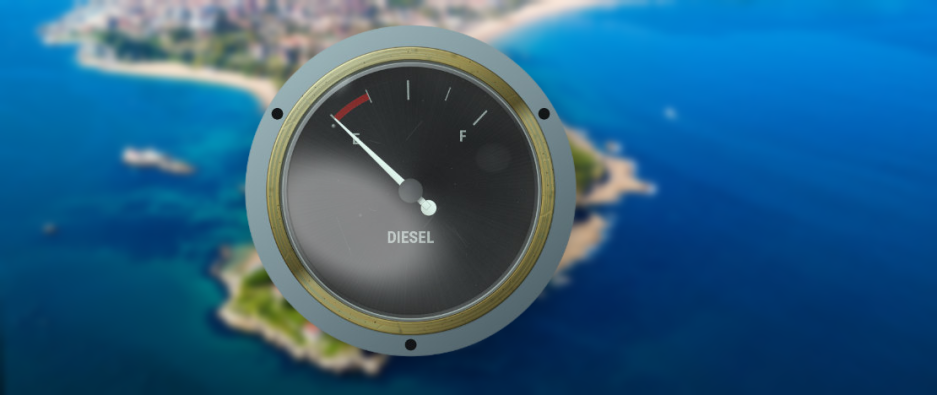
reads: {"value": 0}
